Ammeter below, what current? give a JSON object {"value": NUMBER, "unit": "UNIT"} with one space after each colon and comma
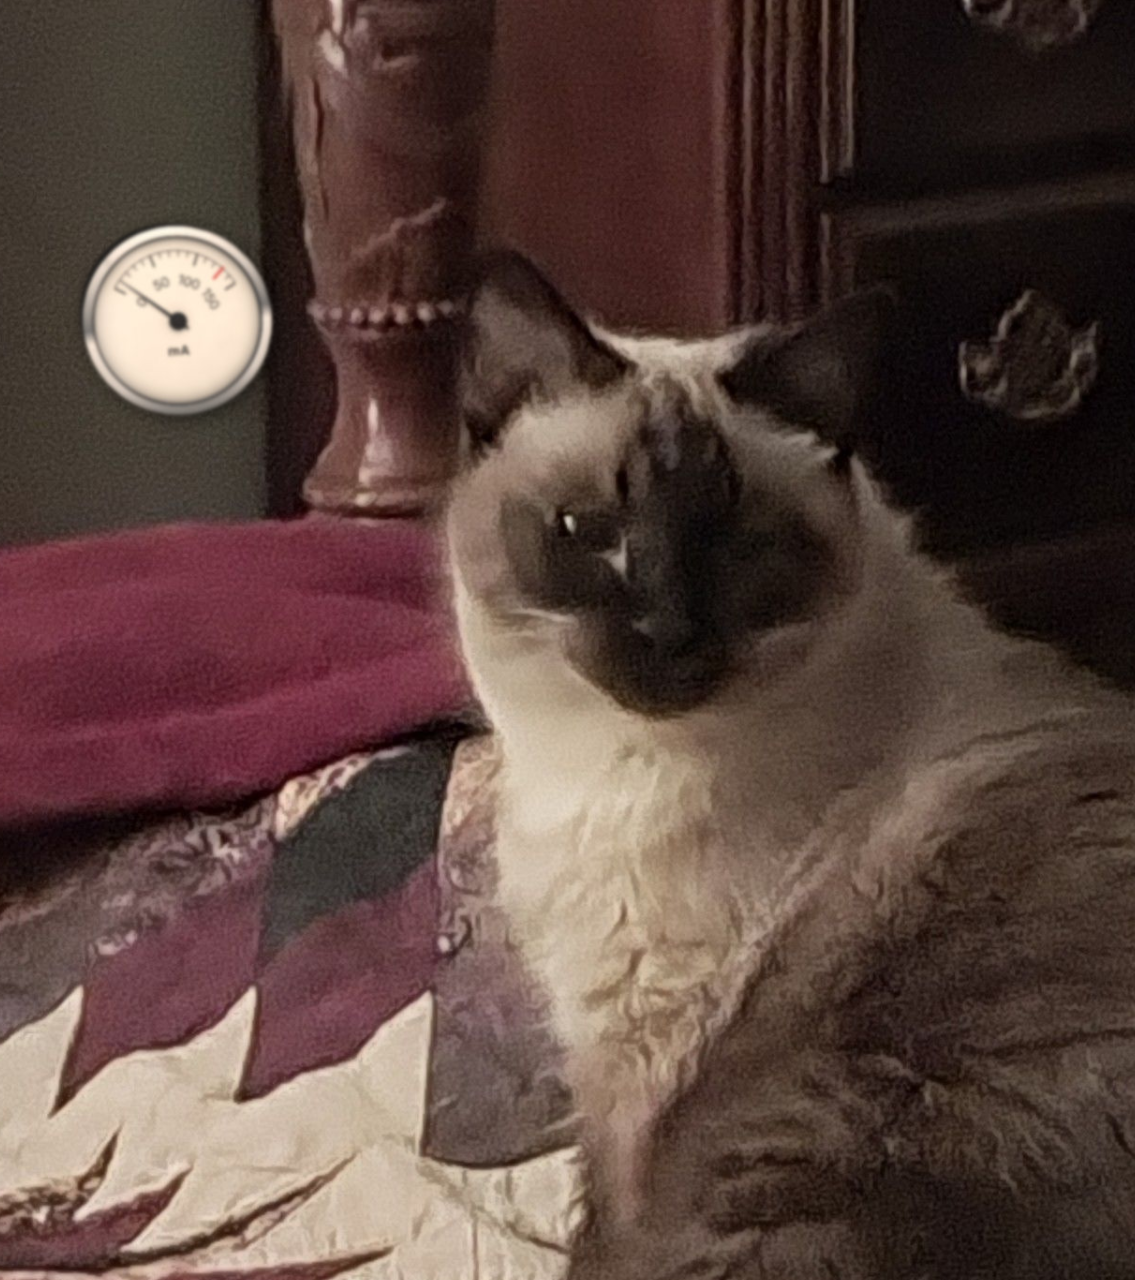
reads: {"value": 10, "unit": "mA"}
